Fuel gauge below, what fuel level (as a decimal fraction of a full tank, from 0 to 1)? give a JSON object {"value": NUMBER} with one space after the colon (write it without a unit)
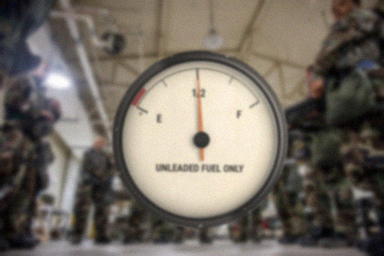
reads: {"value": 0.5}
